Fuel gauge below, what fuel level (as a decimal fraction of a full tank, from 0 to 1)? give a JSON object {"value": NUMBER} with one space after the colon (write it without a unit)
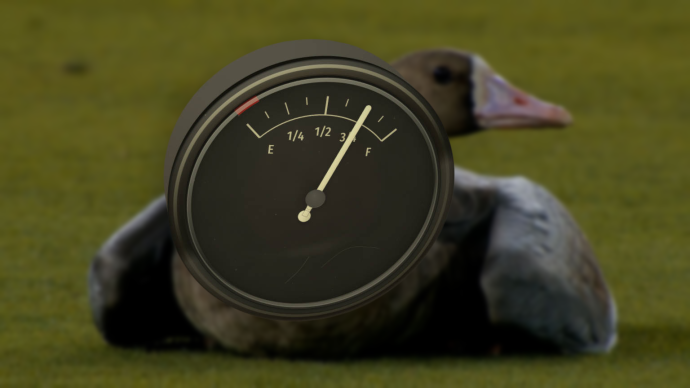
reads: {"value": 0.75}
